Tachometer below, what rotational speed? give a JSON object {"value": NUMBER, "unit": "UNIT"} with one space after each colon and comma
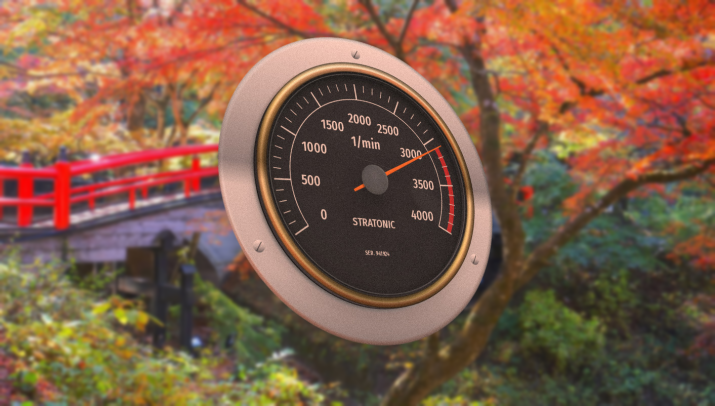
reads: {"value": 3100, "unit": "rpm"}
